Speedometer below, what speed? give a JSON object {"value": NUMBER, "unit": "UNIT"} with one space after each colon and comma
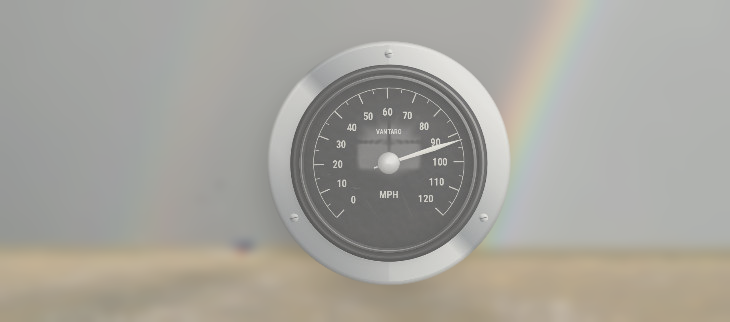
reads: {"value": 92.5, "unit": "mph"}
